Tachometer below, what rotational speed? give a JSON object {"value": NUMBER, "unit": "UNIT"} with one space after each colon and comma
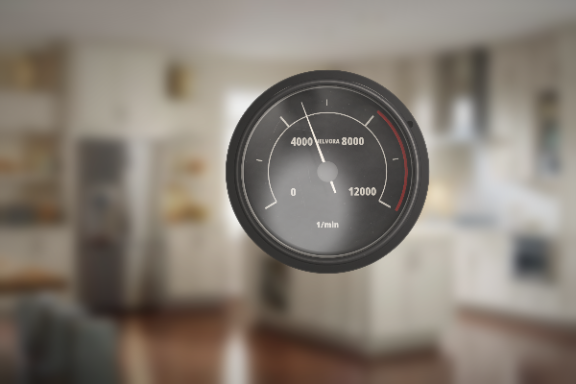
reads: {"value": 5000, "unit": "rpm"}
